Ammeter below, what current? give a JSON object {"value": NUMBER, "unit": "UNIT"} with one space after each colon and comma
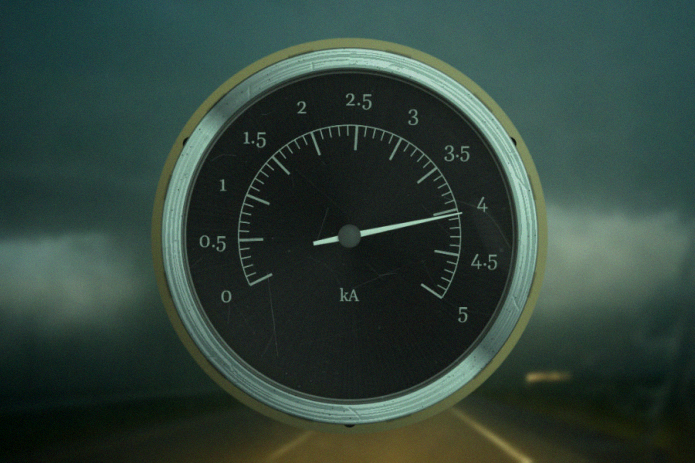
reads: {"value": 4.05, "unit": "kA"}
